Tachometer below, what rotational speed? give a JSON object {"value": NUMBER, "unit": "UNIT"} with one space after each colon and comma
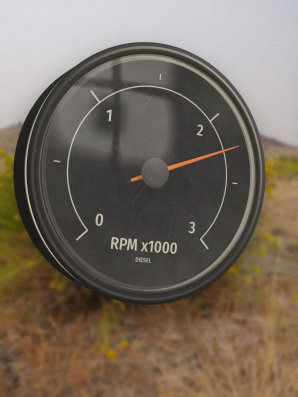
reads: {"value": 2250, "unit": "rpm"}
